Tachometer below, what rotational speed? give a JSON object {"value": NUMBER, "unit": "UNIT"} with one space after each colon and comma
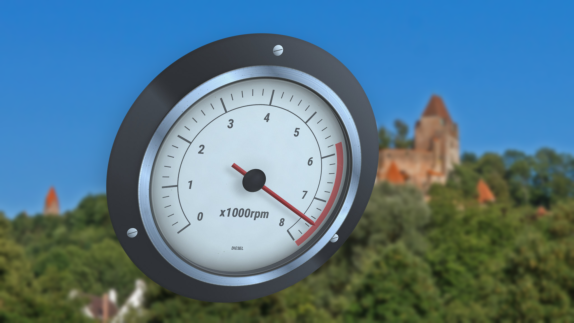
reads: {"value": 7500, "unit": "rpm"}
